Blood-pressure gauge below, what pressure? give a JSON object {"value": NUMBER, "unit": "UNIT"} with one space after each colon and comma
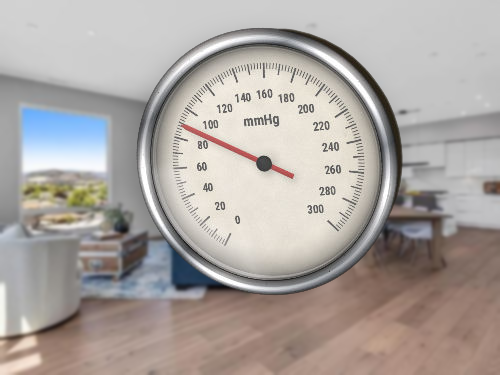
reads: {"value": 90, "unit": "mmHg"}
